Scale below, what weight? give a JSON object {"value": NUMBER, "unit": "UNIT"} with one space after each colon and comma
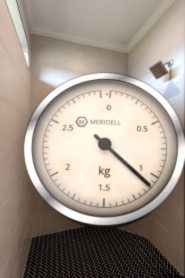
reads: {"value": 1.1, "unit": "kg"}
